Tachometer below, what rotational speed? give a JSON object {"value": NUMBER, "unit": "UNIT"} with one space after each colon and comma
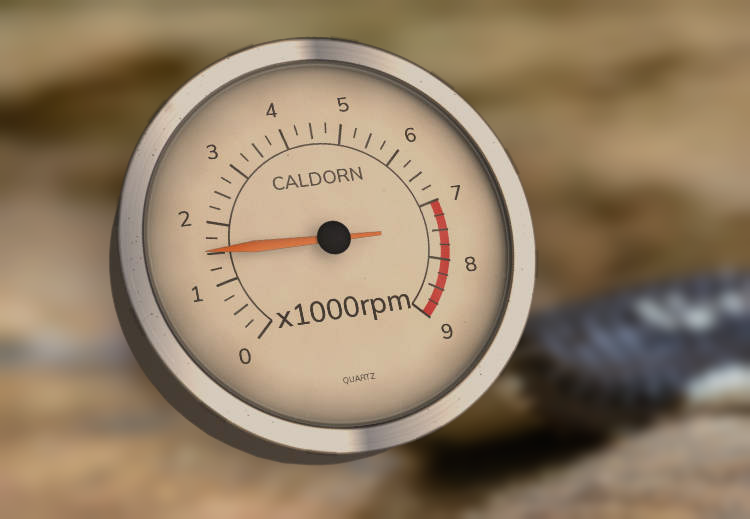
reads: {"value": 1500, "unit": "rpm"}
